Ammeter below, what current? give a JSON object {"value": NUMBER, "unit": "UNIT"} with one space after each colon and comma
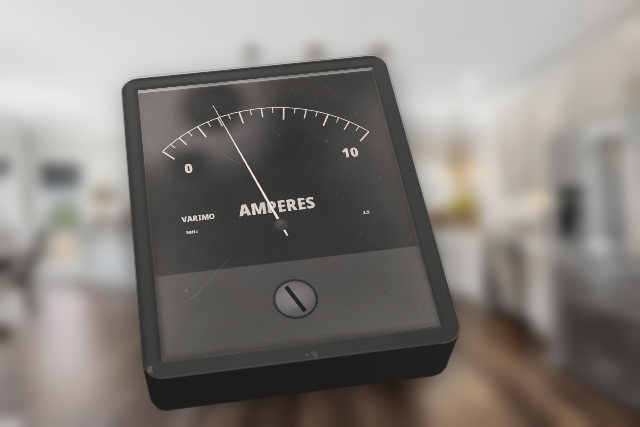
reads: {"value": 3, "unit": "A"}
